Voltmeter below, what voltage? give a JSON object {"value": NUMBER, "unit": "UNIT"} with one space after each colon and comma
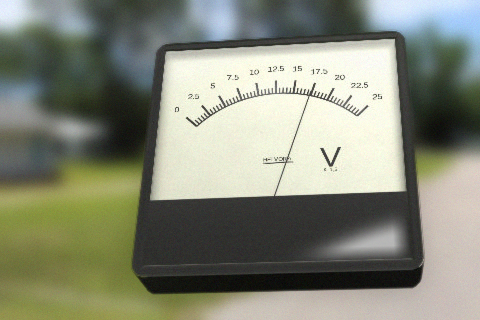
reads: {"value": 17.5, "unit": "V"}
